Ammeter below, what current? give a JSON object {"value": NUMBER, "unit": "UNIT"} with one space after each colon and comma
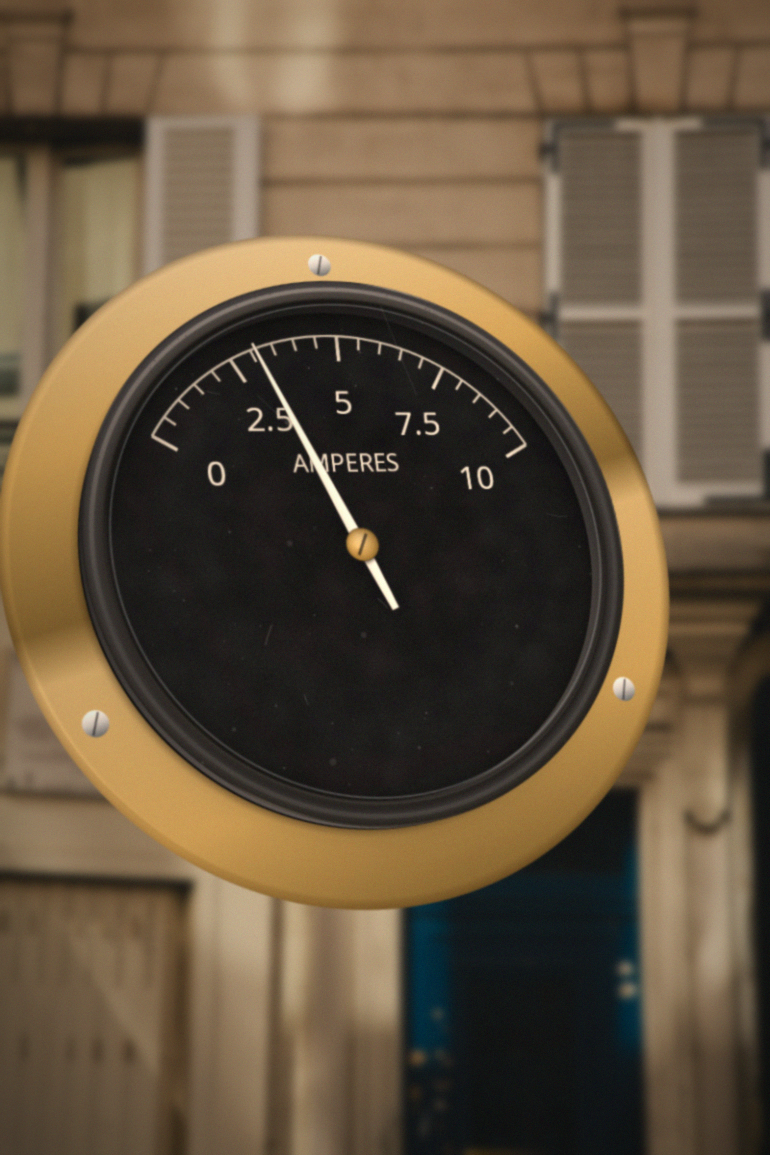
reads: {"value": 3, "unit": "A"}
